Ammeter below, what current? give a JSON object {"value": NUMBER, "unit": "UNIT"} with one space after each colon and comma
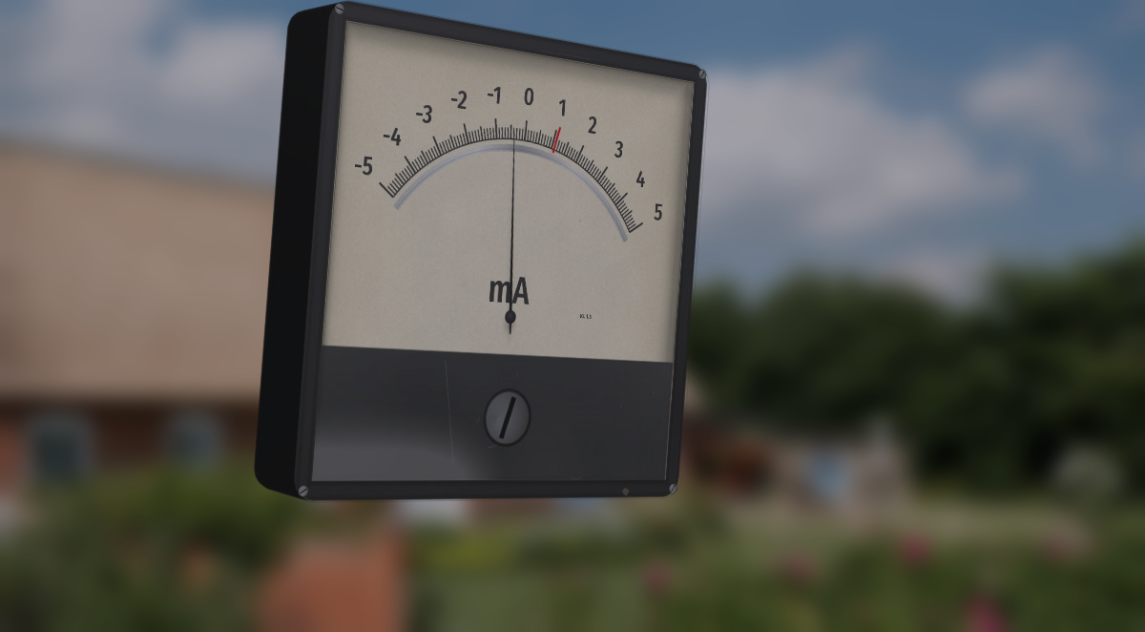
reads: {"value": -0.5, "unit": "mA"}
